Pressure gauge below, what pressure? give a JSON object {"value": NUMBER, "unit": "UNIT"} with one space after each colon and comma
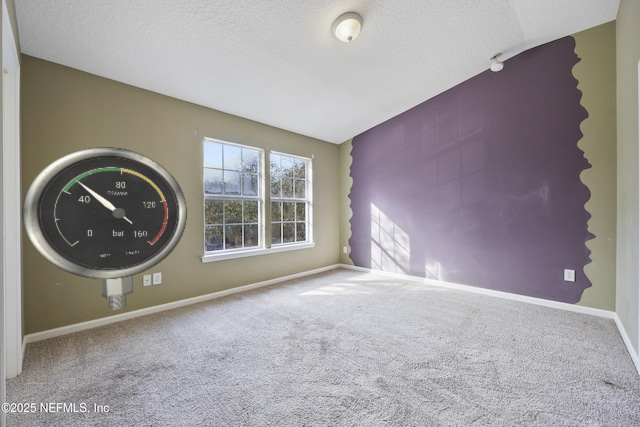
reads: {"value": 50, "unit": "bar"}
